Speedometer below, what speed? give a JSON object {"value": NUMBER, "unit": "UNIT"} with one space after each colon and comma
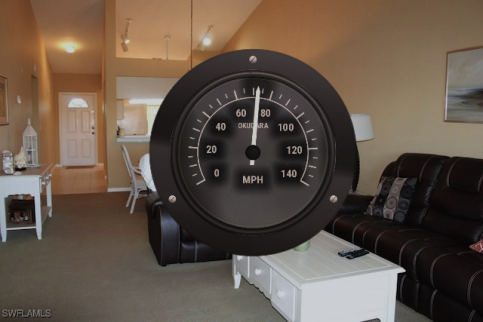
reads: {"value": 72.5, "unit": "mph"}
